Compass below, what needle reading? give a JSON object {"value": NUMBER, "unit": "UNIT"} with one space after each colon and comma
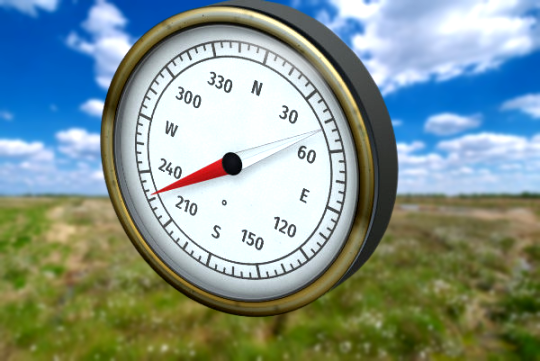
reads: {"value": 227.5, "unit": "°"}
